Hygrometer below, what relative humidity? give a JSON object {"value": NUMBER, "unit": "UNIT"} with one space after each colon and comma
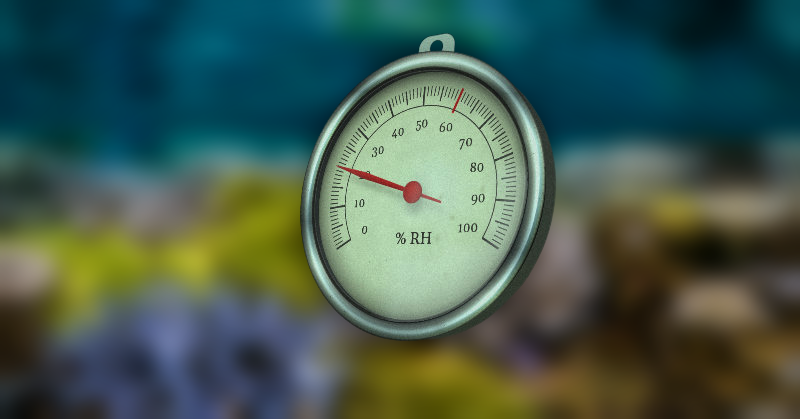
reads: {"value": 20, "unit": "%"}
